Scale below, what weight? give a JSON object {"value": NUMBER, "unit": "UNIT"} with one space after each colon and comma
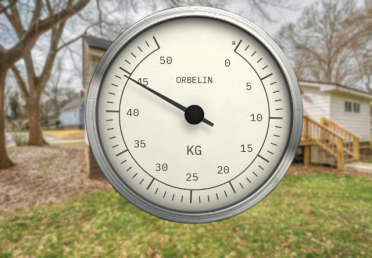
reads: {"value": 44.5, "unit": "kg"}
